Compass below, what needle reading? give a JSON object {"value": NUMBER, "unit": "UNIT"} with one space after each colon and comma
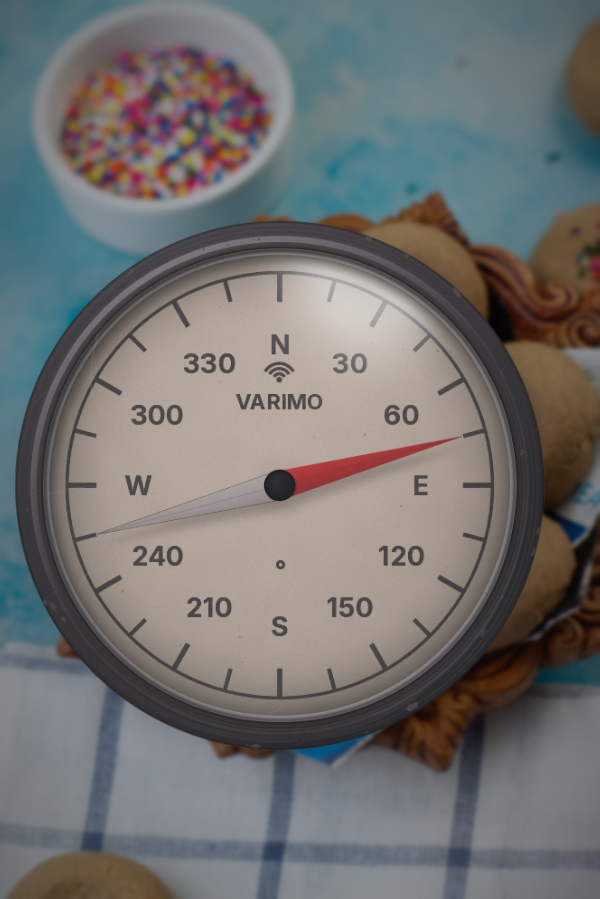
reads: {"value": 75, "unit": "°"}
